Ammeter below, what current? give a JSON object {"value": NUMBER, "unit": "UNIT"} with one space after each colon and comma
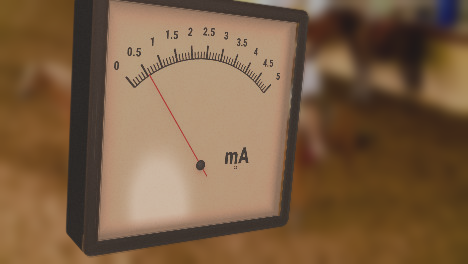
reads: {"value": 0.5, "unit": "mA"}
